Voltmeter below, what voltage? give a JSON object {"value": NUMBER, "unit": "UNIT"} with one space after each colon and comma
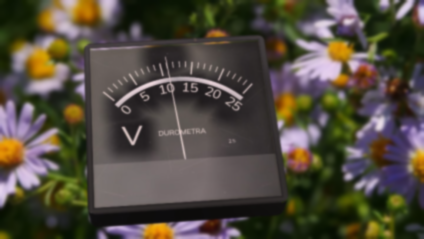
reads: {"value": 11, "unit": "V"}
